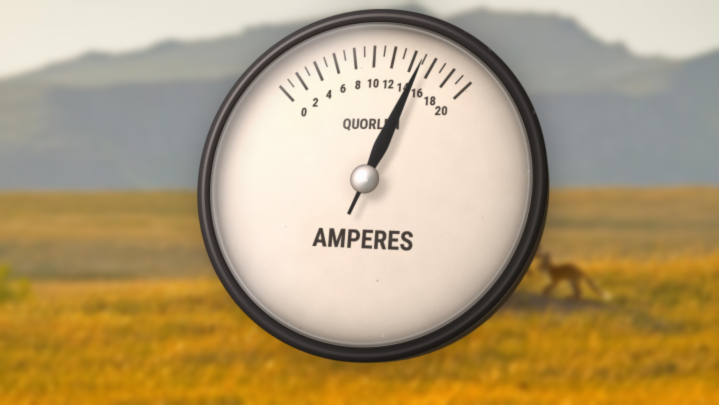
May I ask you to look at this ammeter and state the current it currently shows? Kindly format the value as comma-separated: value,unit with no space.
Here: 15,A
